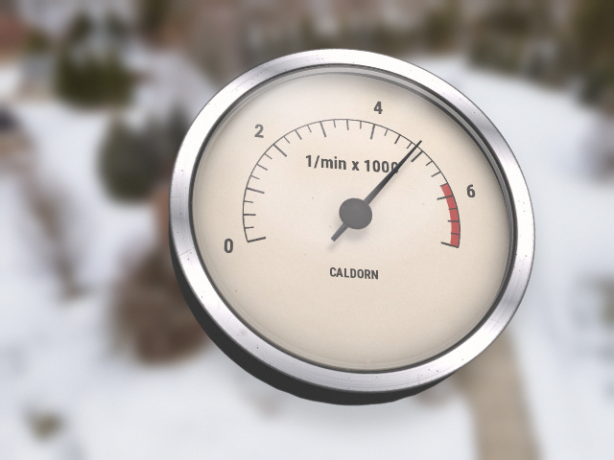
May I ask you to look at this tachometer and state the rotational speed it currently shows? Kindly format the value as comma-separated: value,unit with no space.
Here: 4875,rpm
